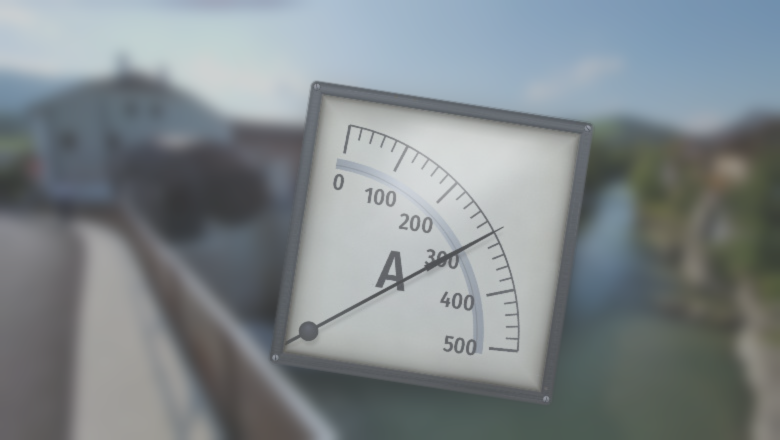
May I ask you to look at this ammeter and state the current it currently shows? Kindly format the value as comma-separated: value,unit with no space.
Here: 300,A
